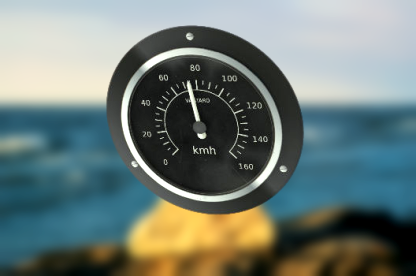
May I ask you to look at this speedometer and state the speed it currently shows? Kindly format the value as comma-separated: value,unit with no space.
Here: 75,km/h
